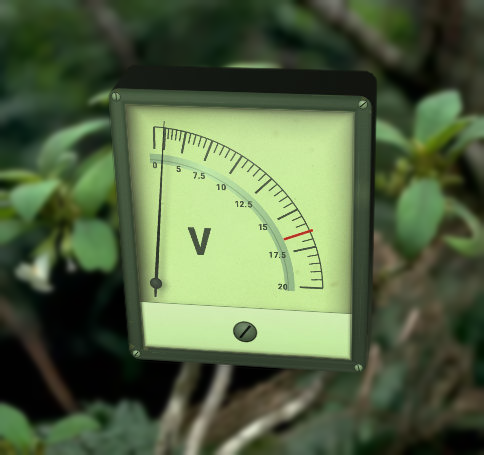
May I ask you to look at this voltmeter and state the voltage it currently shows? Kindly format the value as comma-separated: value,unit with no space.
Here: 2.5,V
